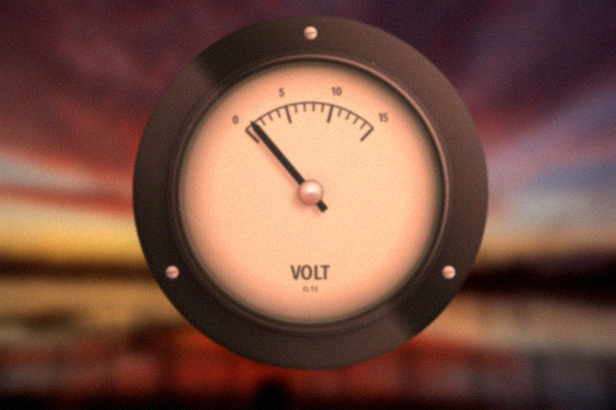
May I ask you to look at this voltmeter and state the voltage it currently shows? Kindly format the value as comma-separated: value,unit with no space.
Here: 1,V
